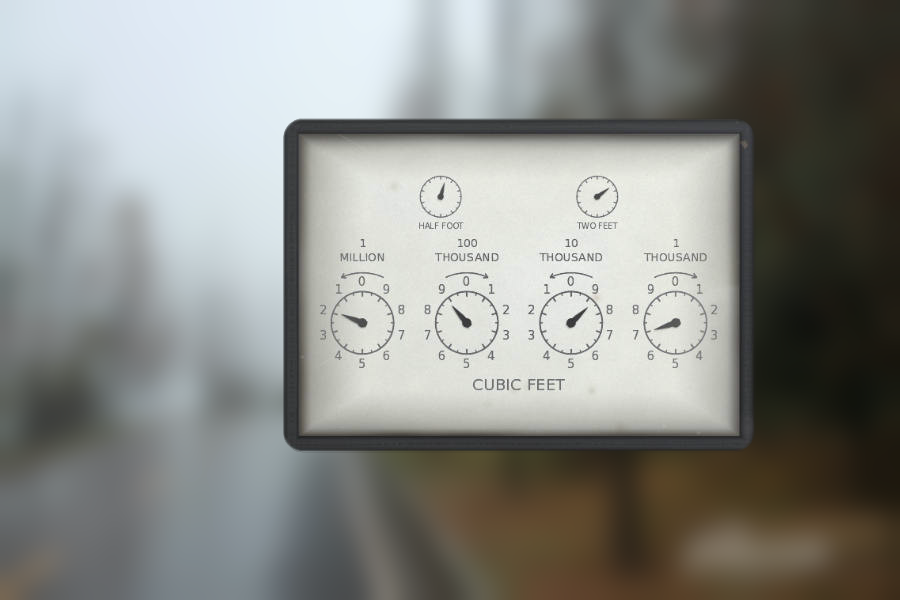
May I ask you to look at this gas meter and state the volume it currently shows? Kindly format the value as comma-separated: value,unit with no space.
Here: 188700,ft³
